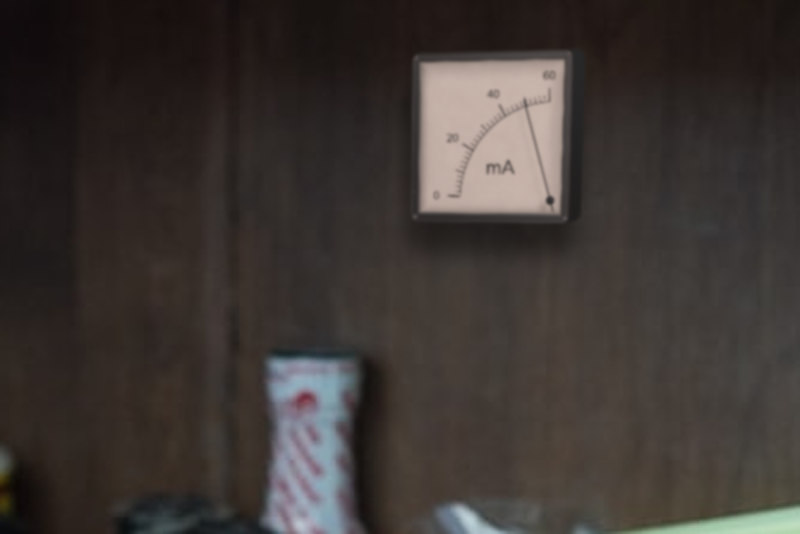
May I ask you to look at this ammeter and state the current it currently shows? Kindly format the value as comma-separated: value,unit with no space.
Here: 50,mA
